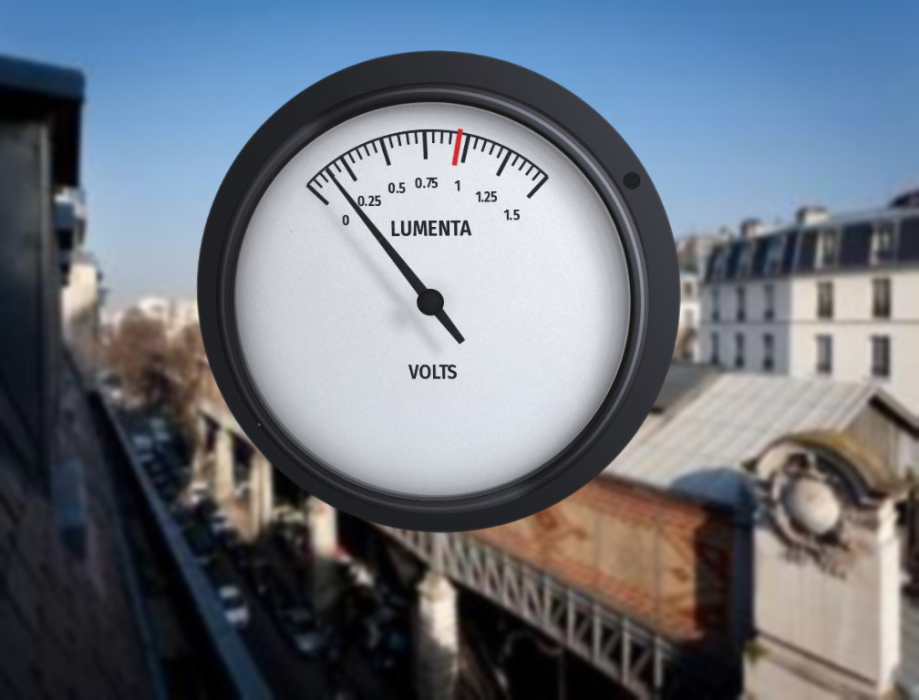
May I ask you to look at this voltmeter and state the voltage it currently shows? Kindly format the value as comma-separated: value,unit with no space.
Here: 0.15,V
